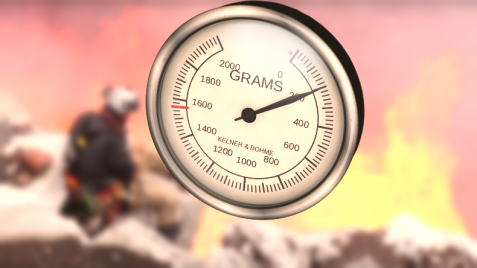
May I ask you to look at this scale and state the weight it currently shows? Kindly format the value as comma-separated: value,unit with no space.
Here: 200,g
